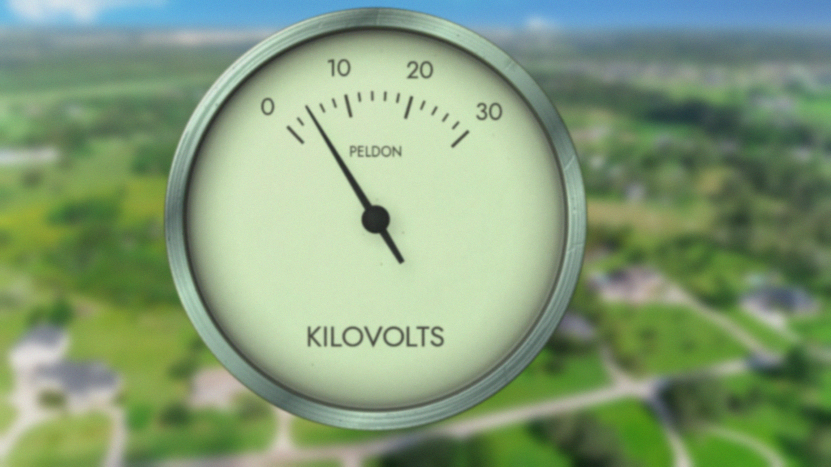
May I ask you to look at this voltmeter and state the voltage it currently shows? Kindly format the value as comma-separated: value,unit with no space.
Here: 4,kV
